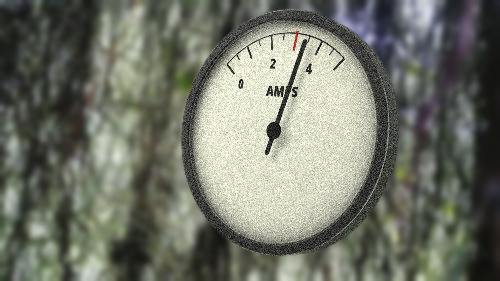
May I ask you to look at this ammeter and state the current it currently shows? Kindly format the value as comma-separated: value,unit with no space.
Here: 3.5,A
